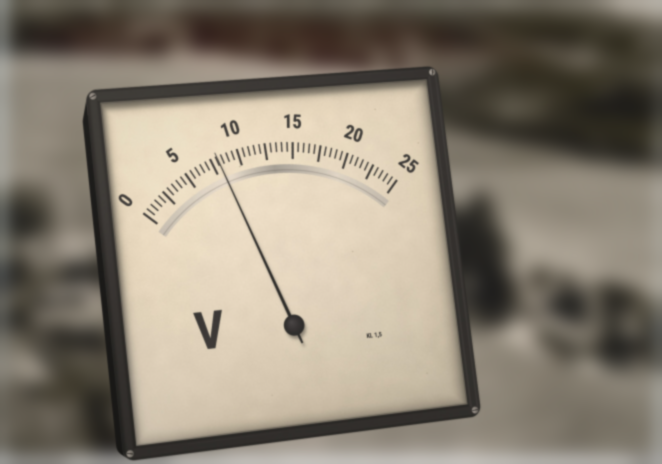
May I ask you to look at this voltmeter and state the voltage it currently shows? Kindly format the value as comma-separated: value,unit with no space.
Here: 8,V
